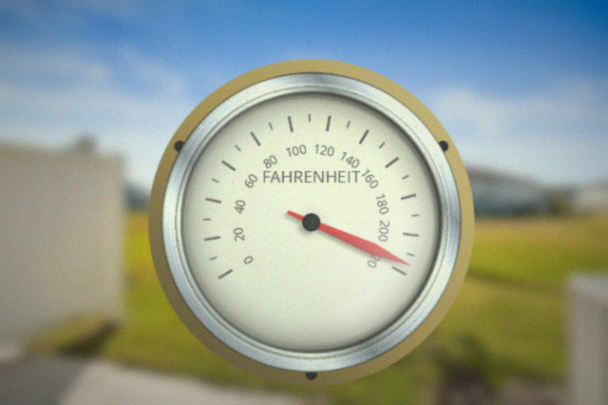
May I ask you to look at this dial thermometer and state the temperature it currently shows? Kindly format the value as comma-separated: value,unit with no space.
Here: 215,°F
